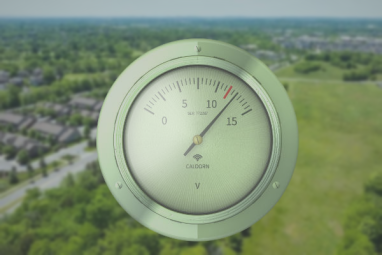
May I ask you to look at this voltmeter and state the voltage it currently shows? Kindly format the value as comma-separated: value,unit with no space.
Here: 12.5,V
